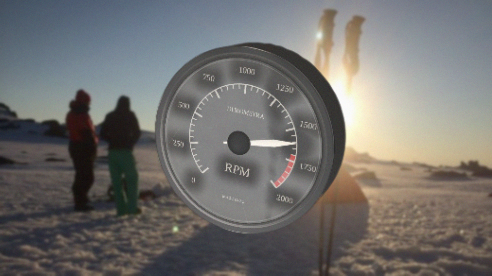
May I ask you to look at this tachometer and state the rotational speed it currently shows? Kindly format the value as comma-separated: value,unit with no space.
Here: 1600,rpm
